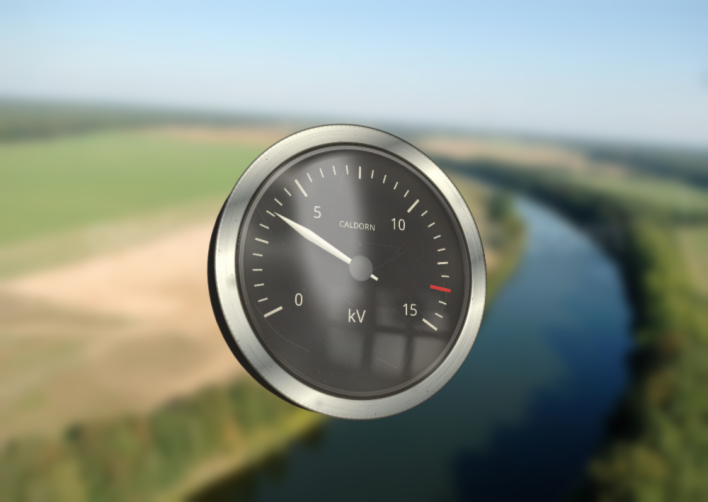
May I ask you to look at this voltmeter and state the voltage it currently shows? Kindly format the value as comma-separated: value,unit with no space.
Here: 3.5,kV
